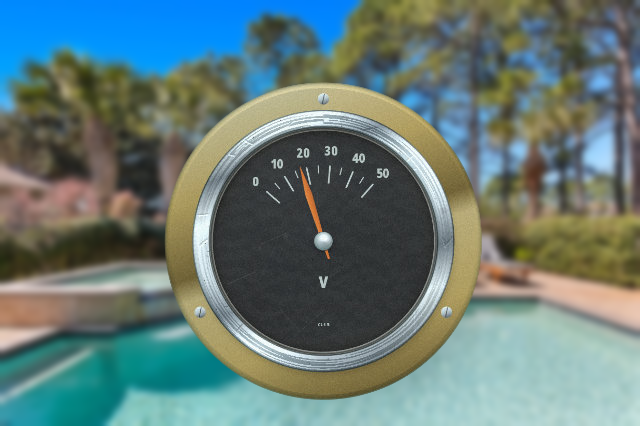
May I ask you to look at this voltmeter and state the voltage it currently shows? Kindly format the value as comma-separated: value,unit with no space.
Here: 17.5,V
